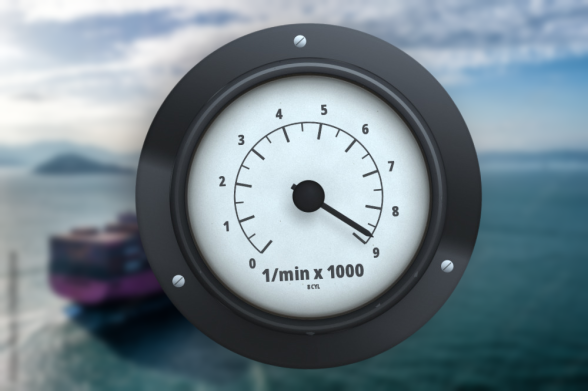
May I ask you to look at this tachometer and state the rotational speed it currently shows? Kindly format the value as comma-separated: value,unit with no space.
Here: 8750,rpm
